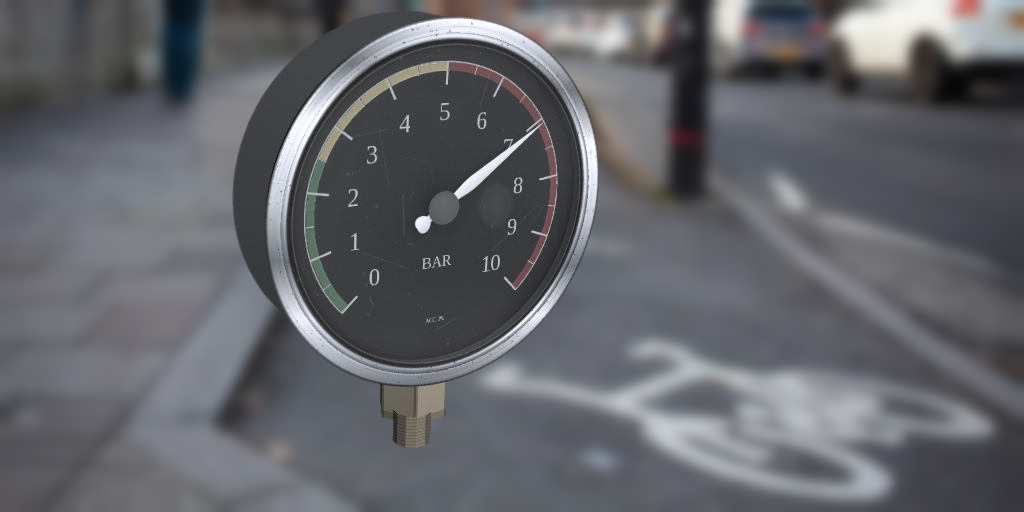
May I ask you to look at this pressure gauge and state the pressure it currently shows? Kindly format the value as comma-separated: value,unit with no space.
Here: 7,bar
